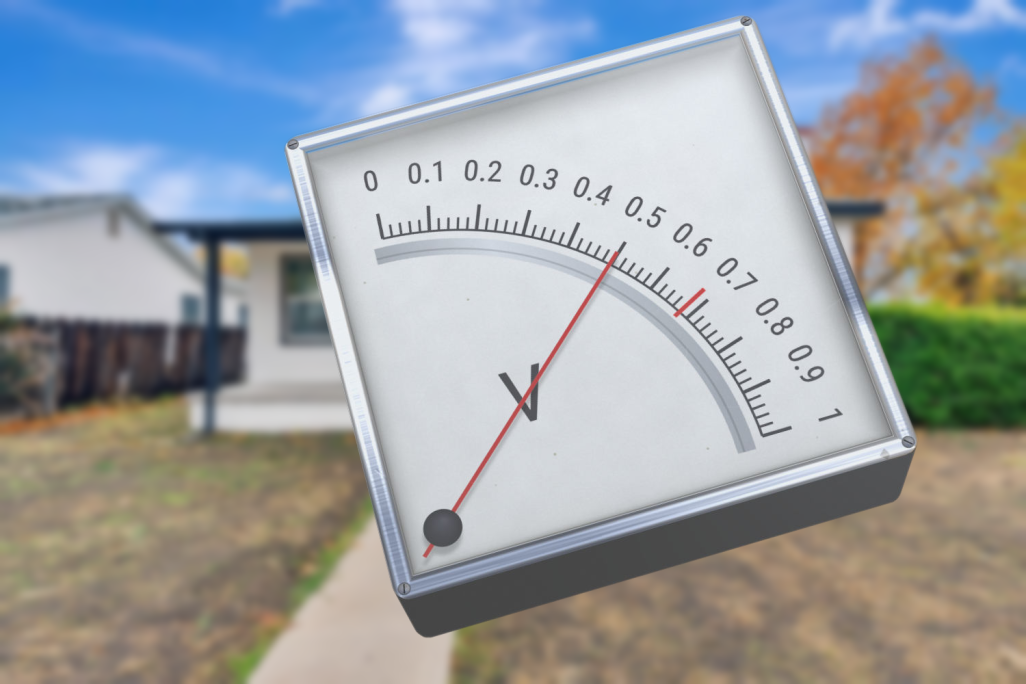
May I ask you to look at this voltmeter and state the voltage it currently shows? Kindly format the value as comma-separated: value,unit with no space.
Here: 0.5,V
